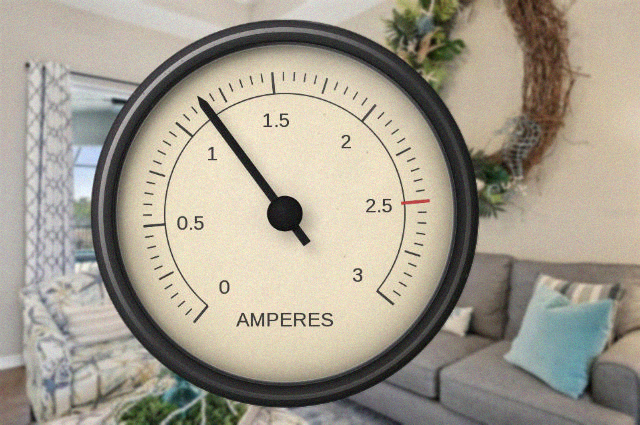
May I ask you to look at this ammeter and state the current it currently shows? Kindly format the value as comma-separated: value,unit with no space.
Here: 1.15,A
